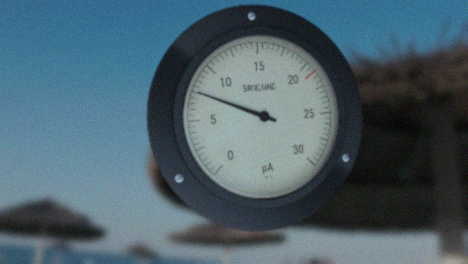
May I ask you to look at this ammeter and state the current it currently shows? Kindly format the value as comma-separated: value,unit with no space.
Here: 7.5,µA
